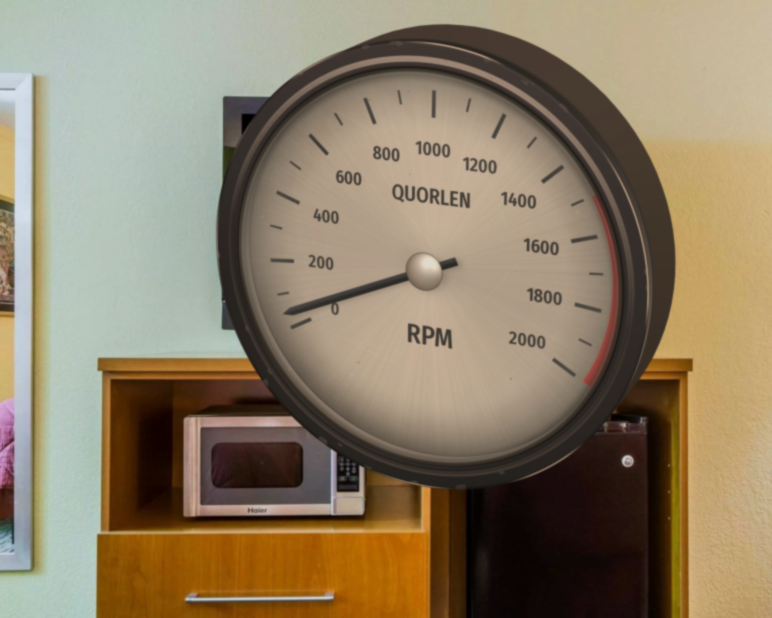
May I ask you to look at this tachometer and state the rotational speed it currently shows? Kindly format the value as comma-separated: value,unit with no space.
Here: 50,rpm
